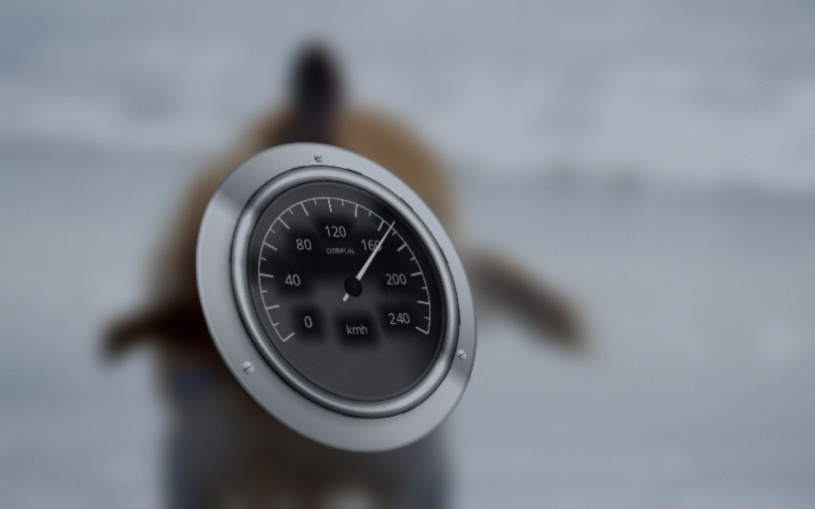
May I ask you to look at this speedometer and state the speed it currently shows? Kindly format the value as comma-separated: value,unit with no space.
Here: 165,km/h
